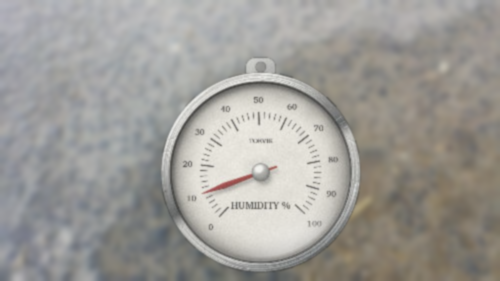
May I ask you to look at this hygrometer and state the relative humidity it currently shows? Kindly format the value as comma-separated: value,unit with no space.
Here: 10,%
